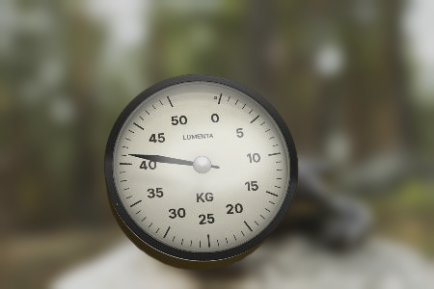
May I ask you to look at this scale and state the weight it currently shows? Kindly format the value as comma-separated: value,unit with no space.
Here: 41,kg
